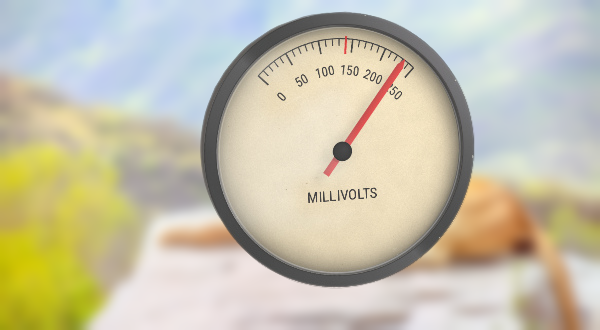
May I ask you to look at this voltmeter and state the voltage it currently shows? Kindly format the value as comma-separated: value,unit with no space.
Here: 230,mV
